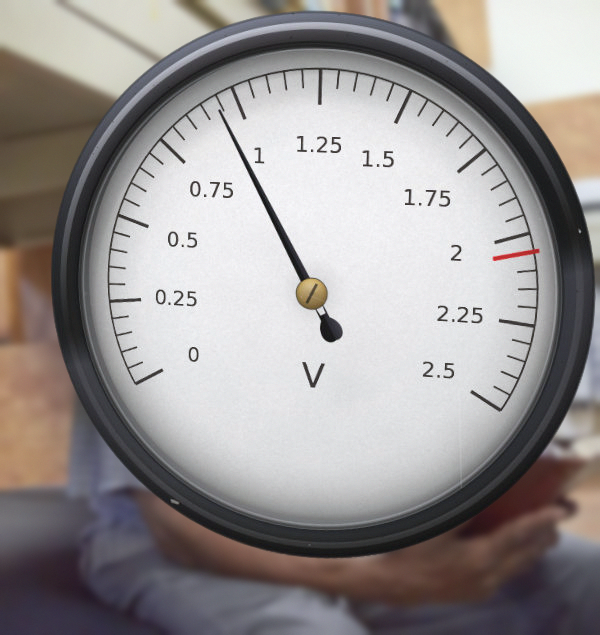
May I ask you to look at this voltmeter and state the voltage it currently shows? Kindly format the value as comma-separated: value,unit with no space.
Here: 0.95,V
